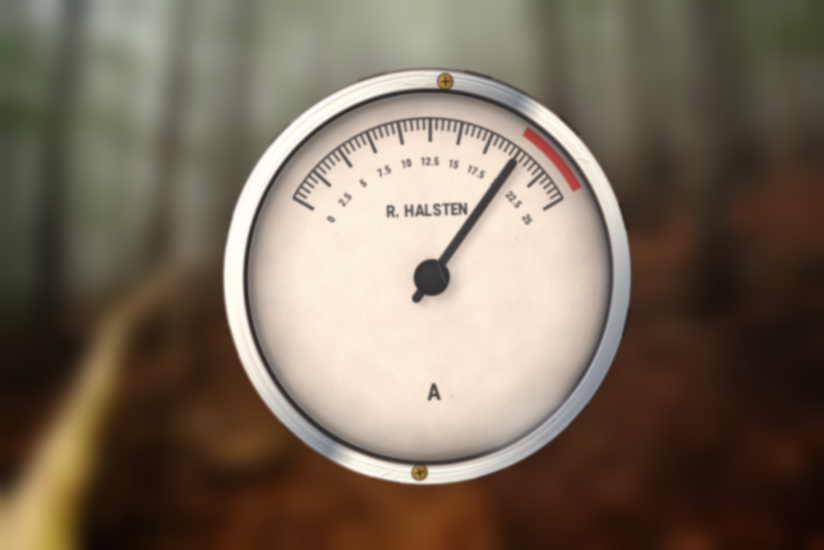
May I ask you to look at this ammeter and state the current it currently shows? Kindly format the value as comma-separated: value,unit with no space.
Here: 20,A
